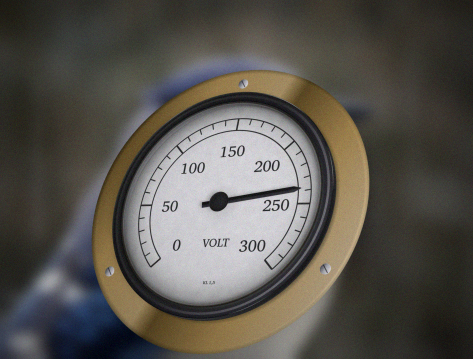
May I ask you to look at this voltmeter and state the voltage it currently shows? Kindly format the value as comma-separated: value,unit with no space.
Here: 240,V
